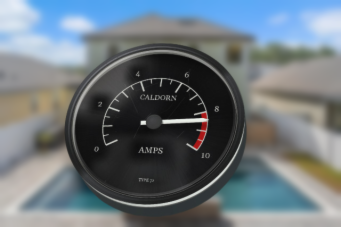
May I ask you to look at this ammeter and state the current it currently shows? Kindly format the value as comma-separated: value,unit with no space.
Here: 8.5,A
